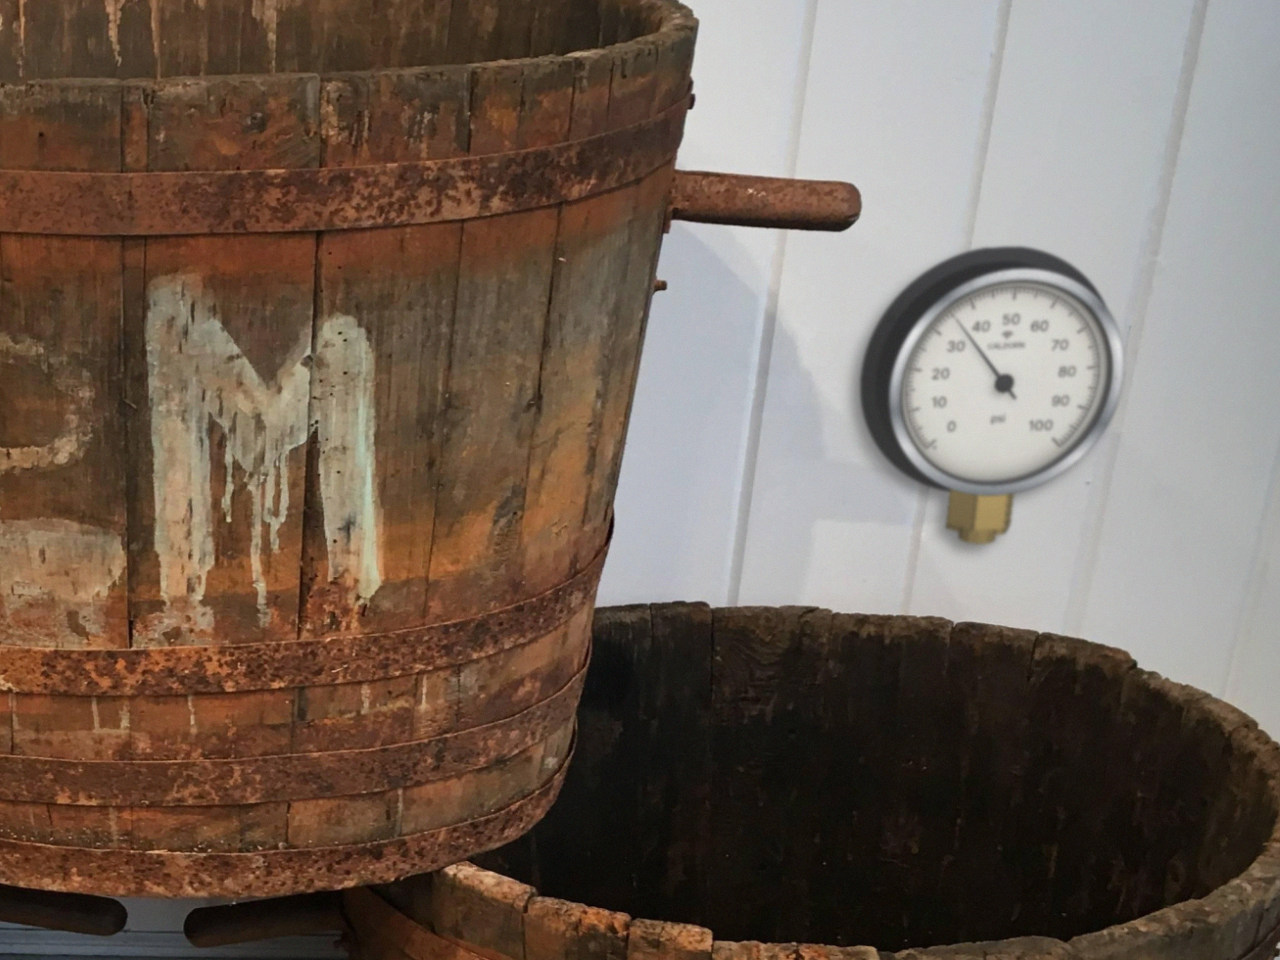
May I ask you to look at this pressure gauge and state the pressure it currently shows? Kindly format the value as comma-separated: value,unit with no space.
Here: 35,psi
